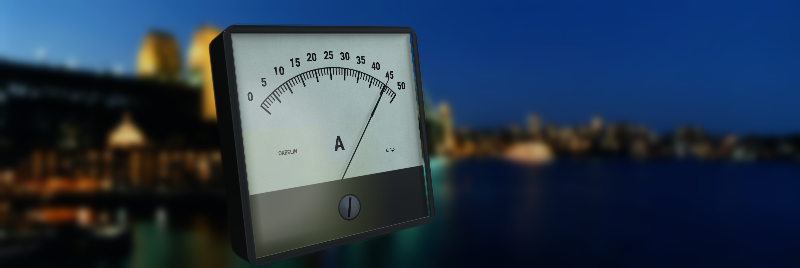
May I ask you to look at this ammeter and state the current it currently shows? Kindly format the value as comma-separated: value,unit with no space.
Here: 45,A
